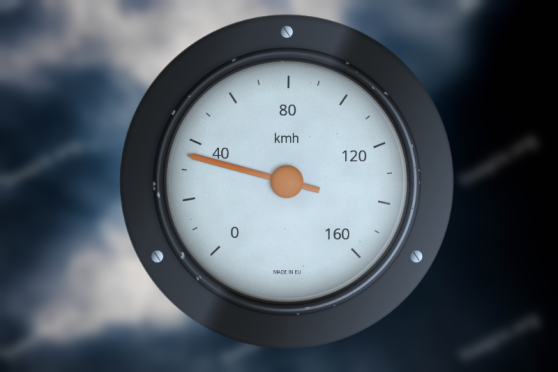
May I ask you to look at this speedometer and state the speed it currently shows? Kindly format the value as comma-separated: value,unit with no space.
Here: 35,km/h
